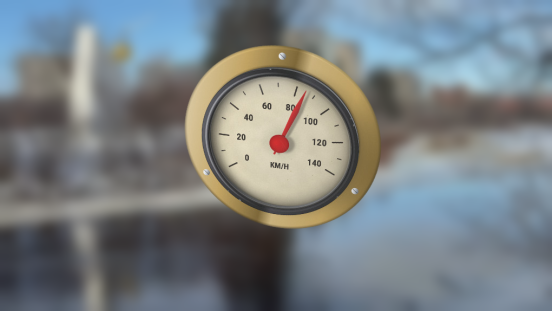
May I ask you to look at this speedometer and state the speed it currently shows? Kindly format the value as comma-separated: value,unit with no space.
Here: 85,km/h
